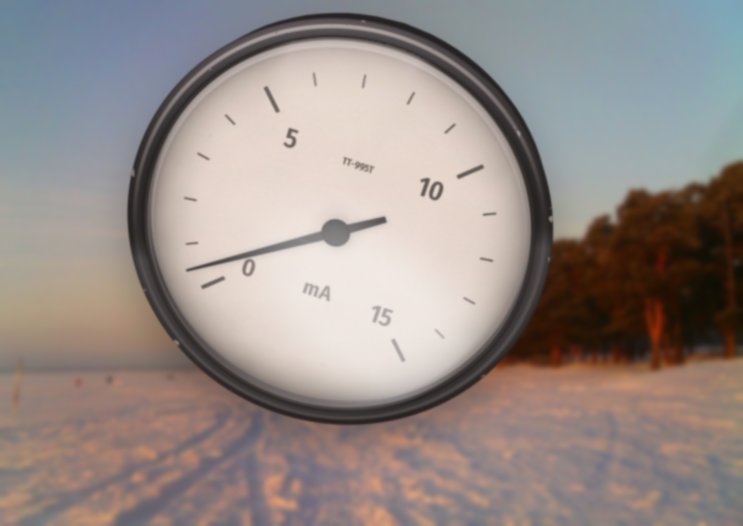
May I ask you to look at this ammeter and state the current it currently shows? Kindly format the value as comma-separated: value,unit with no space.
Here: 0.5,mA
